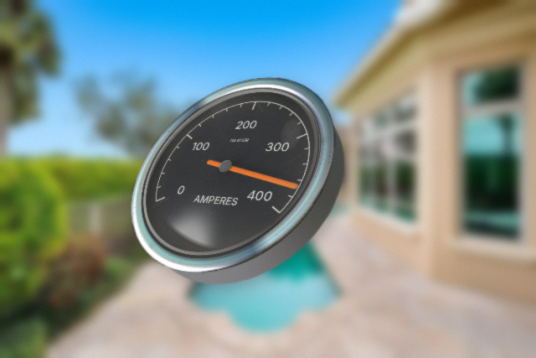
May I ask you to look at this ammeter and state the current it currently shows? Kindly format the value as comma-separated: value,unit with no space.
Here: 370,A
